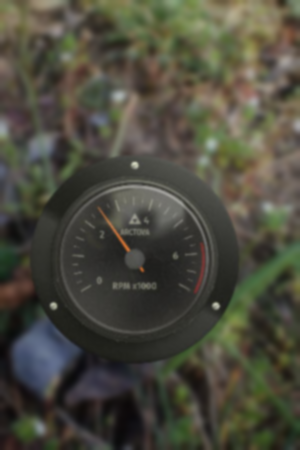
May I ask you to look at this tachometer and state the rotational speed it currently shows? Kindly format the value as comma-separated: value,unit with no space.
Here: 2500,rpm
